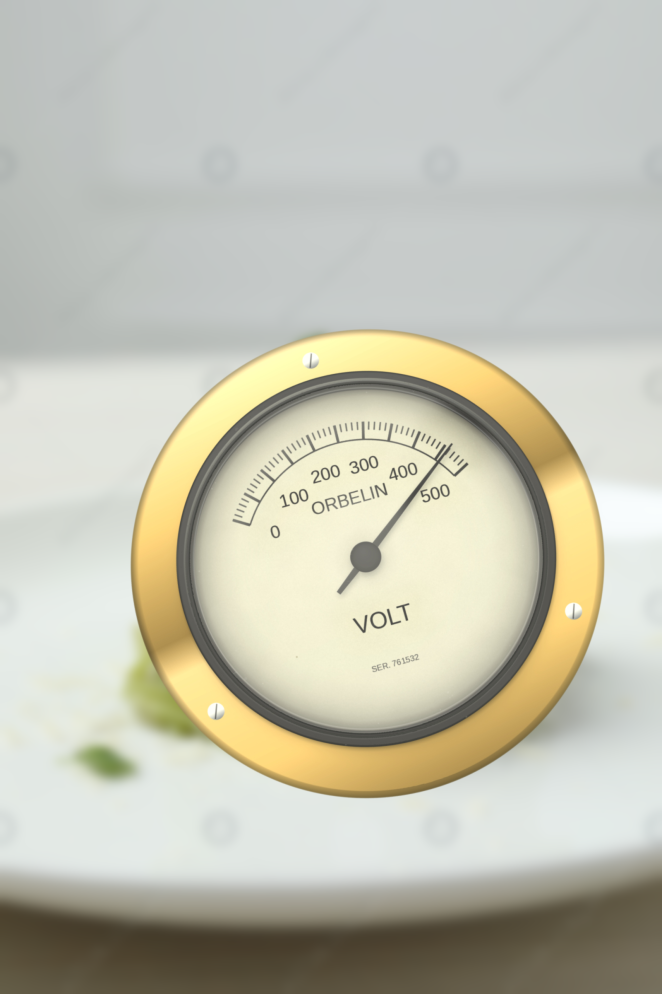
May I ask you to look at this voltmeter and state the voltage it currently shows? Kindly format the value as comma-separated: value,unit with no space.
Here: 460,V
